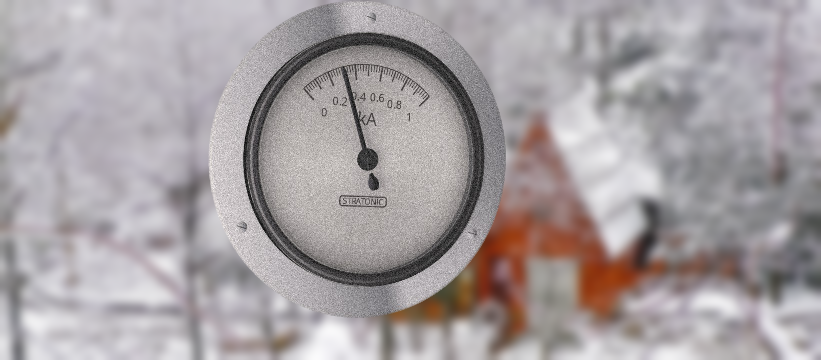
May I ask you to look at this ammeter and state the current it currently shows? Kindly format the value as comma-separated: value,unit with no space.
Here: 0.3,kA
